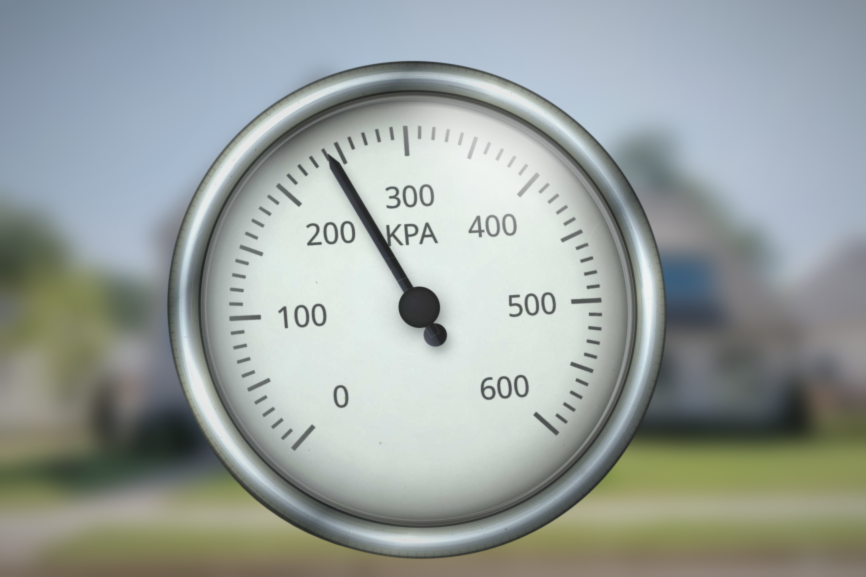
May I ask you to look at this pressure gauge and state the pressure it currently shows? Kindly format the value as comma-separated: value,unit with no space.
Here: 240,kPa
